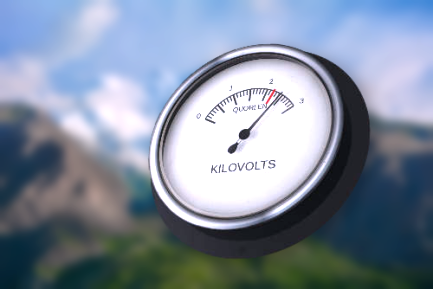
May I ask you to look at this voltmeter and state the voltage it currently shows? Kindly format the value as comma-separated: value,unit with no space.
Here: 2.5,kV
